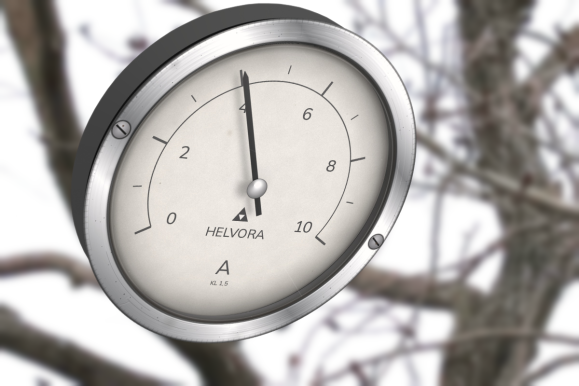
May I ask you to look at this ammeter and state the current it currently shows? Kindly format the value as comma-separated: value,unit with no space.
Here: 4,A
